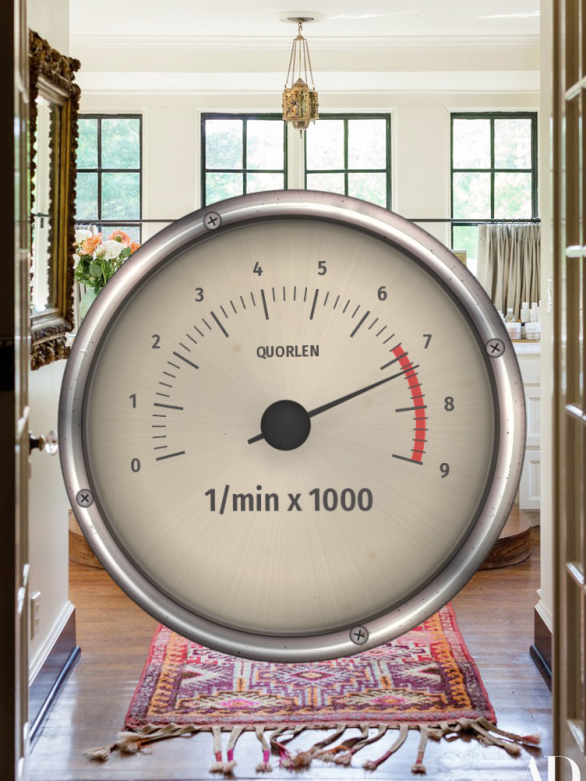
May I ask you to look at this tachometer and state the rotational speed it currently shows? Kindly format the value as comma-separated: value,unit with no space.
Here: 7300,rpm
